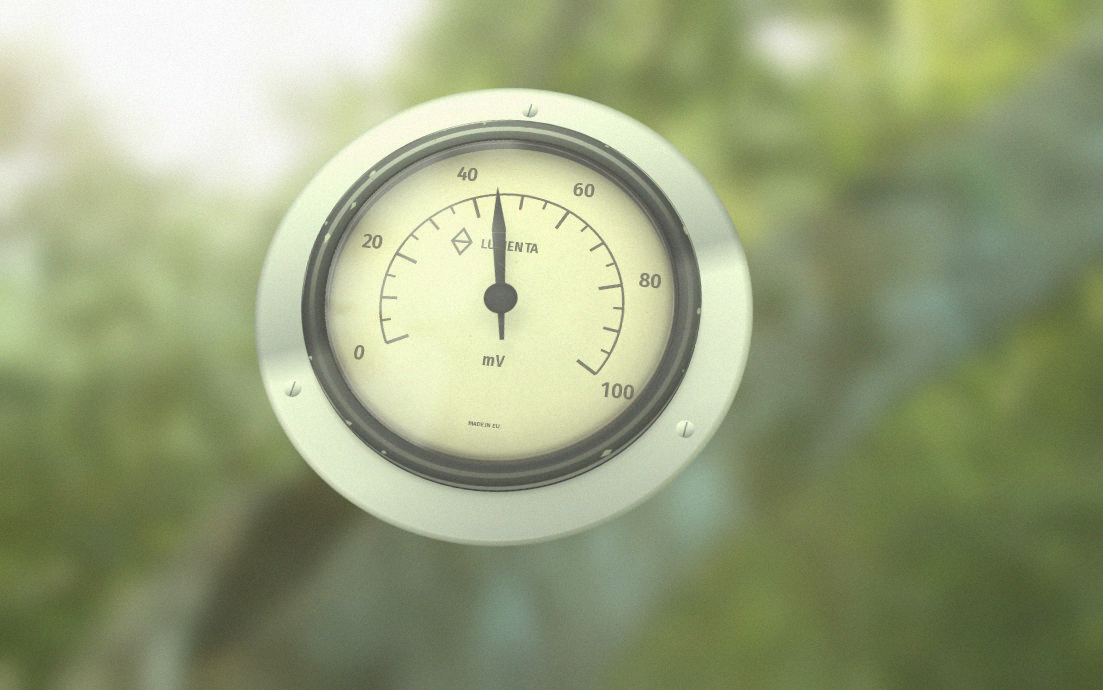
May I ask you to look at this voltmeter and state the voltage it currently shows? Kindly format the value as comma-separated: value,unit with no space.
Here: 45,mV
